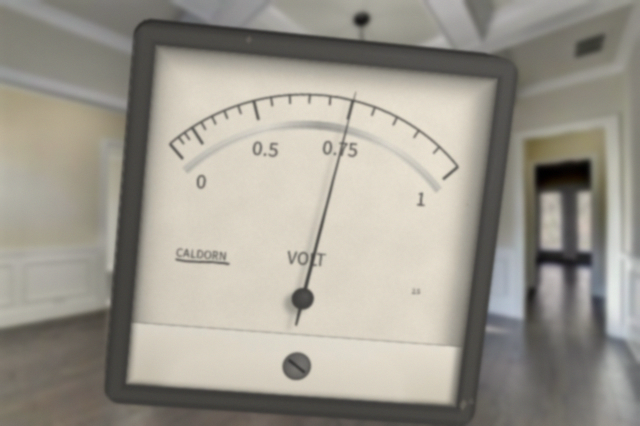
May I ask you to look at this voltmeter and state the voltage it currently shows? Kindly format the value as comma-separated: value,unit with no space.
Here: 0.75,V
